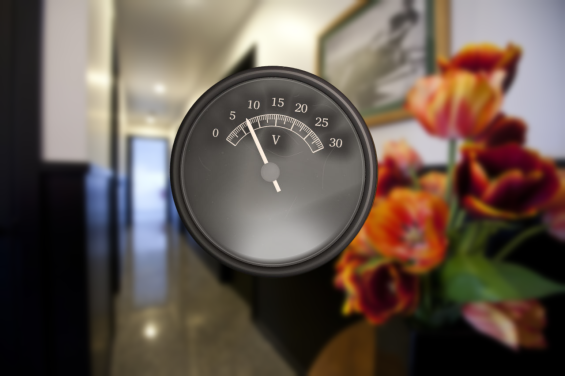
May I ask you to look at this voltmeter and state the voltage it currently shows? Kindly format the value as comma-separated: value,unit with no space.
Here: 7.5,V
